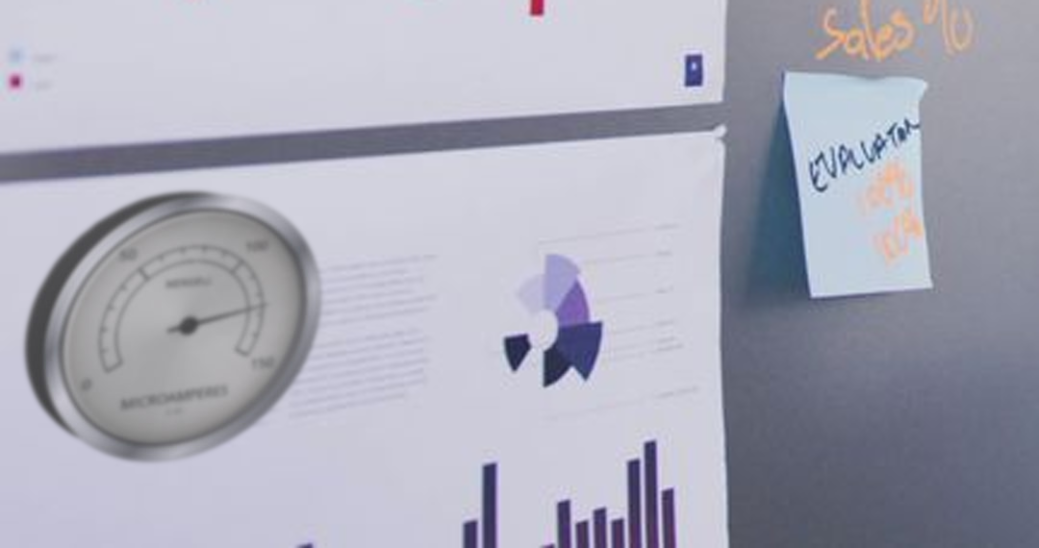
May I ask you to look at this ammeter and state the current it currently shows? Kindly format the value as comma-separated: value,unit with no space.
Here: 125,µA
